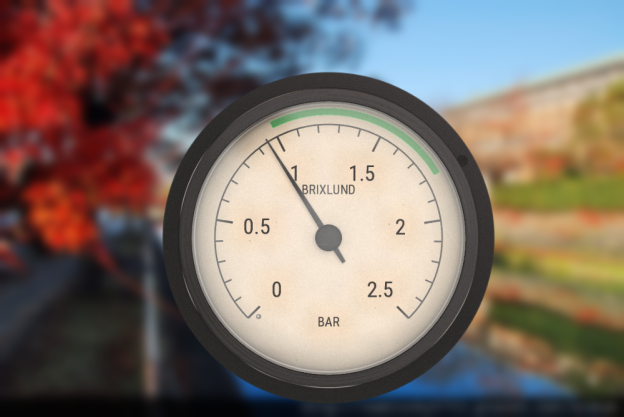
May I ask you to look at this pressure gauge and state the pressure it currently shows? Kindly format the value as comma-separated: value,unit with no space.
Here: 0.95,bar
